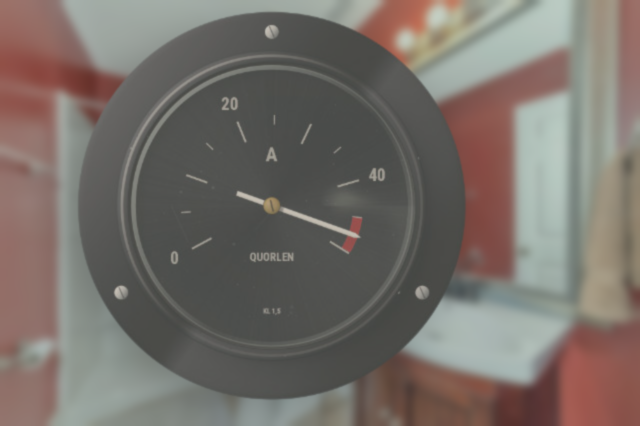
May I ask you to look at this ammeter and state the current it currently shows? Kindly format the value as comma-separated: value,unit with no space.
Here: 47.5,A
